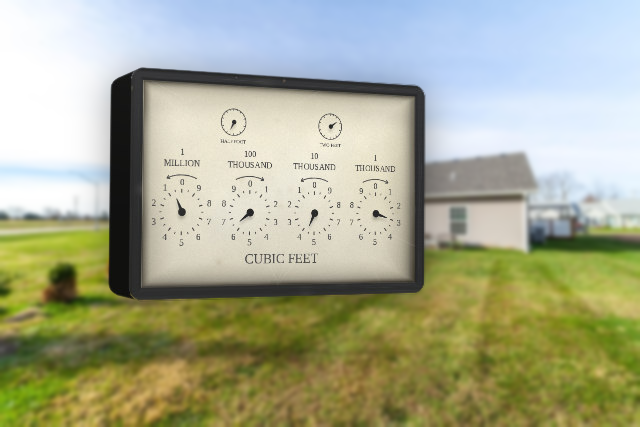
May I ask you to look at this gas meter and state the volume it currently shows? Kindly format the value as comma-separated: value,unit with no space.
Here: 64300,ft³
